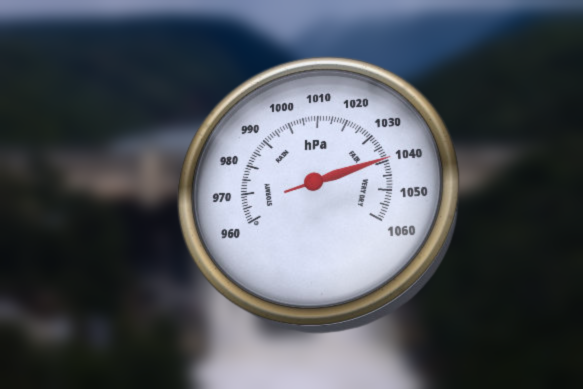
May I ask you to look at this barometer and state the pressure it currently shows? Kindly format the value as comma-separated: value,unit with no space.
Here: 1040,hPa
